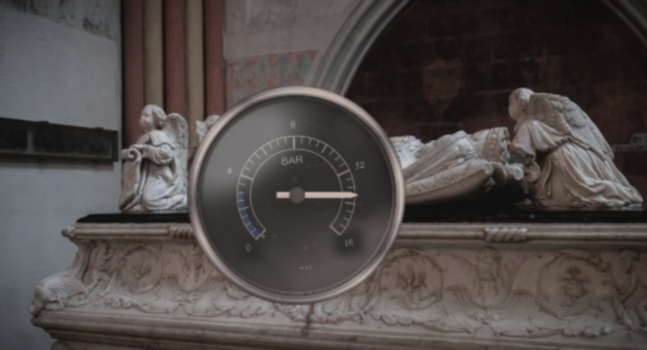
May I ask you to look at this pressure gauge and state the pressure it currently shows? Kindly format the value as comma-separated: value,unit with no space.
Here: 13.5,bar
